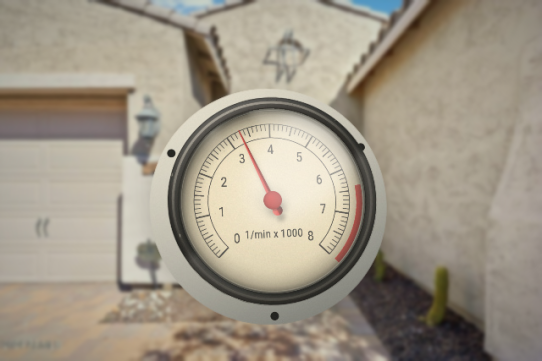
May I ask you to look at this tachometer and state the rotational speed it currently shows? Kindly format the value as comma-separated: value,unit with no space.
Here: 3300,rpm
